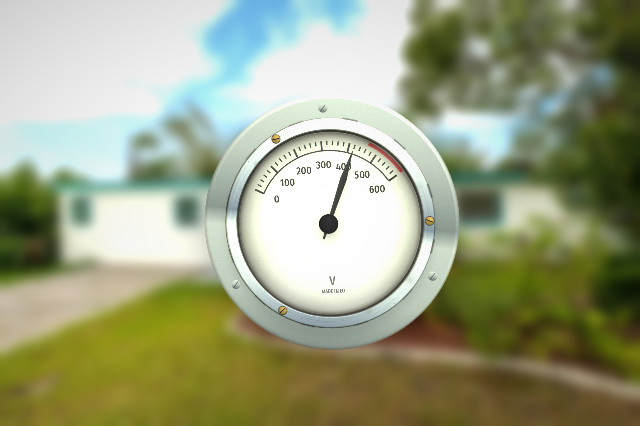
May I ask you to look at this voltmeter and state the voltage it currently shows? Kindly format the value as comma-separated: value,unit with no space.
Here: 420,V
